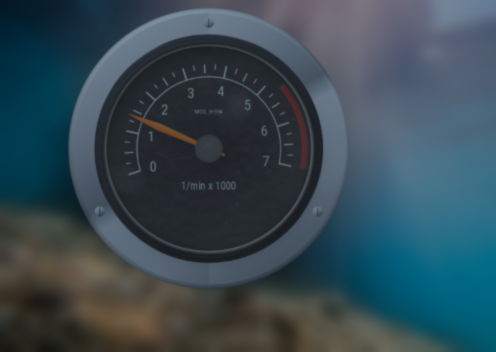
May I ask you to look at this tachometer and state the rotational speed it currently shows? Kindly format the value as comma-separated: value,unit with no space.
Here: 1375,rpm
